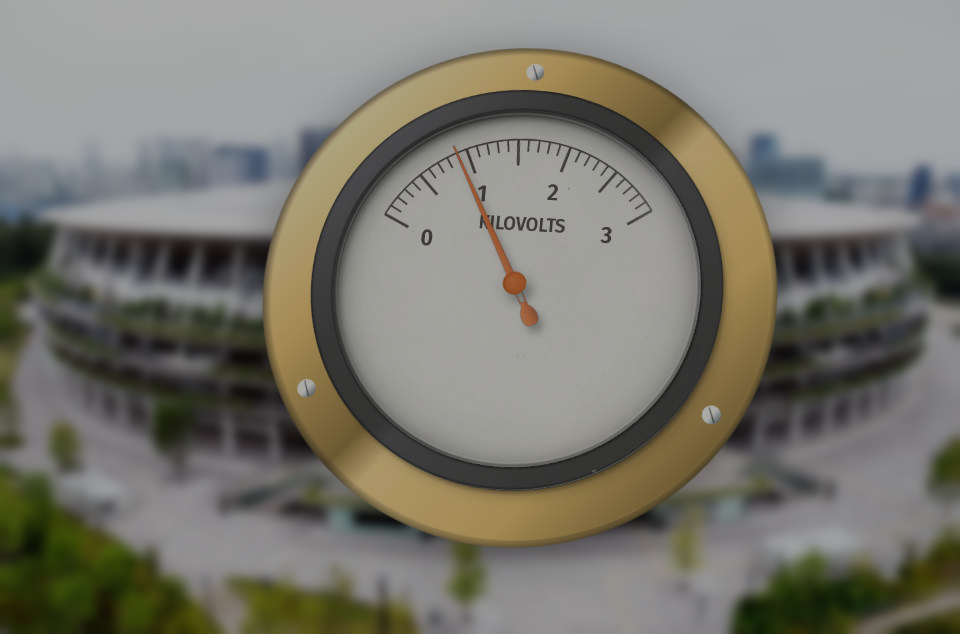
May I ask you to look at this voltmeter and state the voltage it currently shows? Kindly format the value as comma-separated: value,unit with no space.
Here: 0.9,kV
